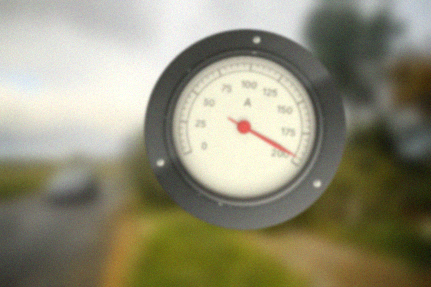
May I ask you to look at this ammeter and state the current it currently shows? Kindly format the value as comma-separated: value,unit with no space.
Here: 195,A
